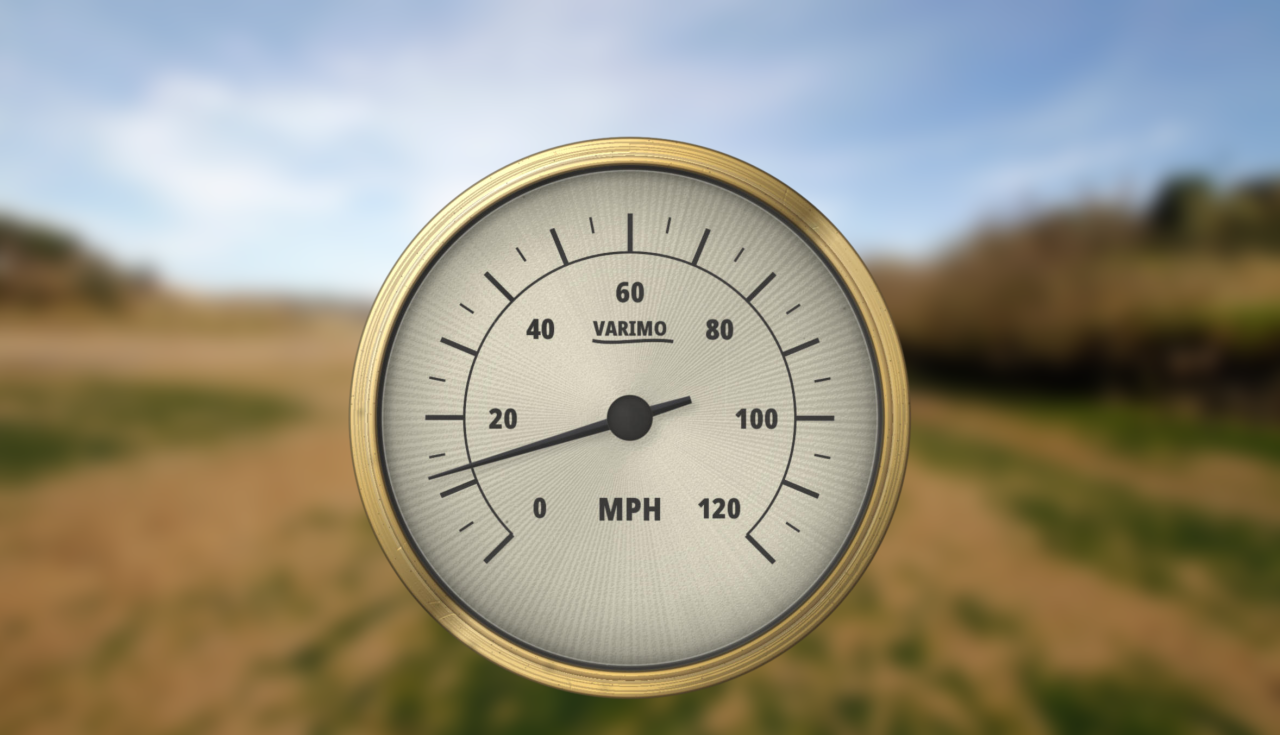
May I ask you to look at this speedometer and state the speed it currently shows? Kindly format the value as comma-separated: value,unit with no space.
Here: 12.5,mph
